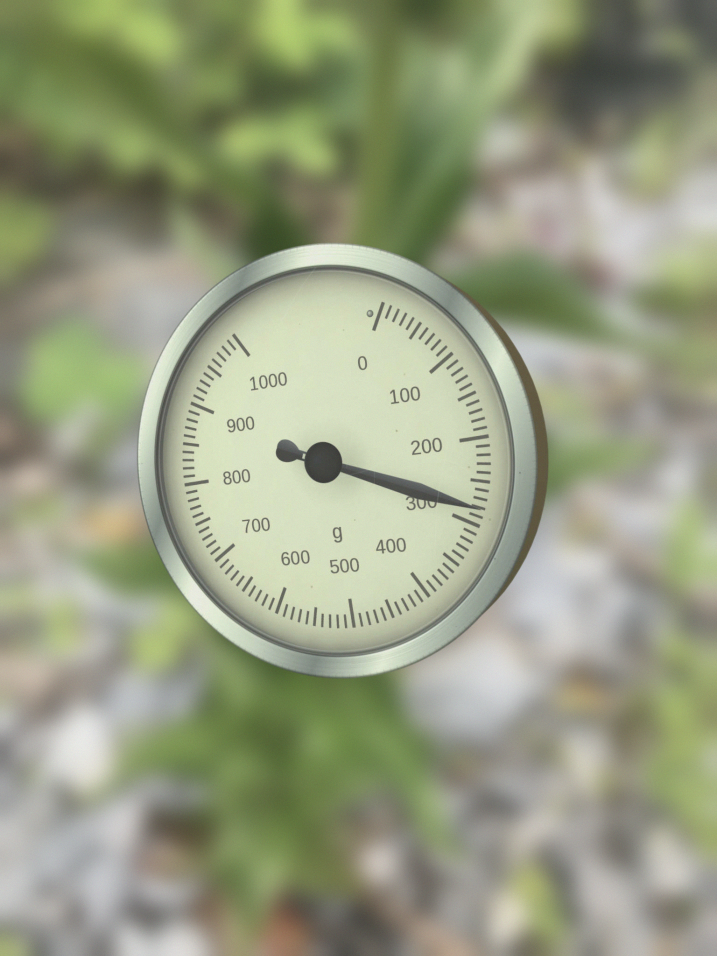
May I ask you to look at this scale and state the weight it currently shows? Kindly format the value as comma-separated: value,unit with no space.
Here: 280,g
